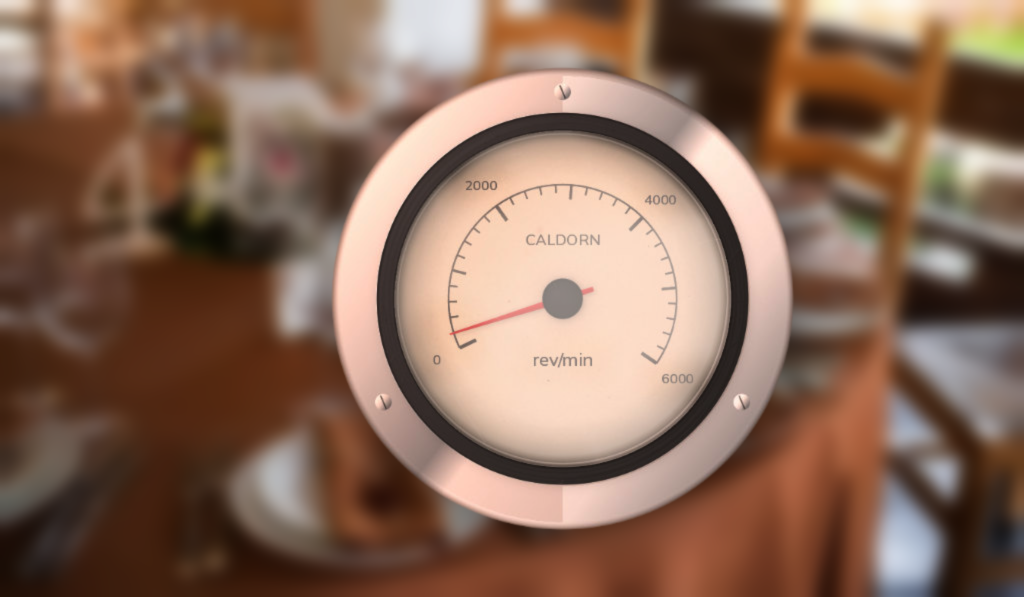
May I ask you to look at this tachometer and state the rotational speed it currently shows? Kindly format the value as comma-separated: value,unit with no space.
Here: 200,rpm
